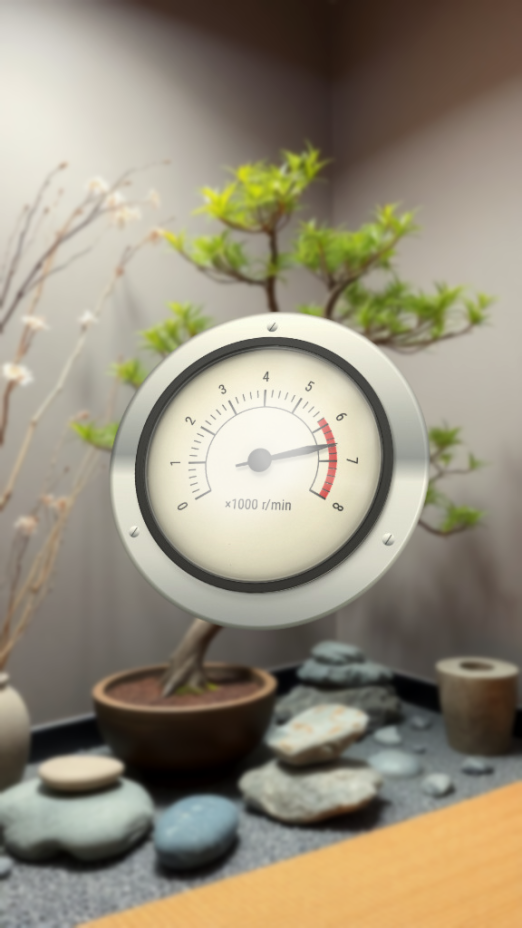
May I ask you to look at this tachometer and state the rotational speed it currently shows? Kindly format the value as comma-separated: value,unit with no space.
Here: 6600,rpm
